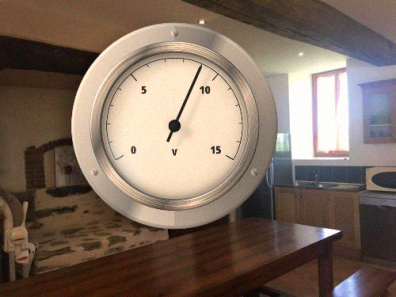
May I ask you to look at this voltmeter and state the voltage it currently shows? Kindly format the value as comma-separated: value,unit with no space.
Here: 9,V
